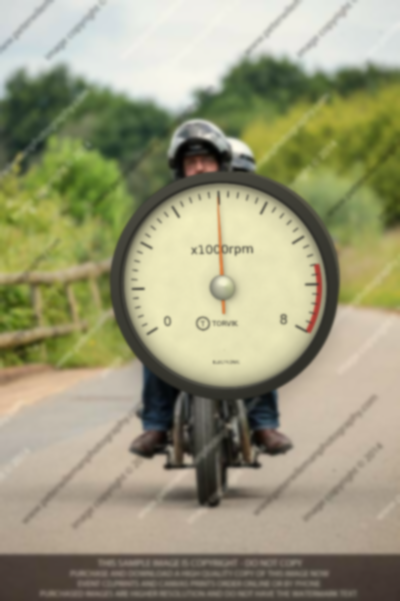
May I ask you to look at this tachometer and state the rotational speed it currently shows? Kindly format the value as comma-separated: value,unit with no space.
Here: 4000,rpm
